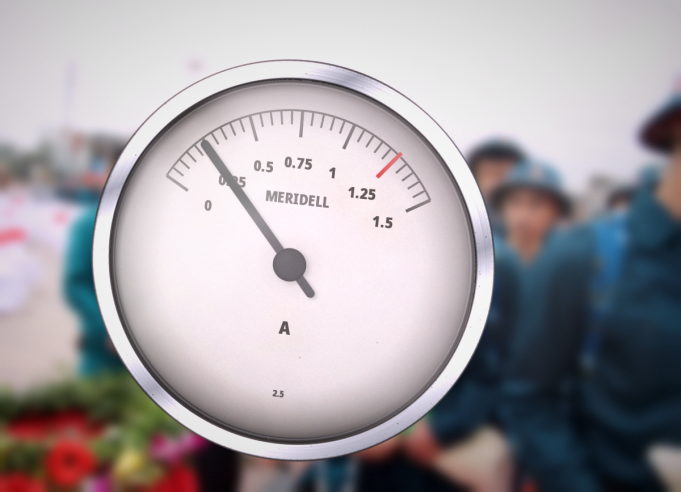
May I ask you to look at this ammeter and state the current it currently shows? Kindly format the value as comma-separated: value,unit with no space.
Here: 0.25,A
